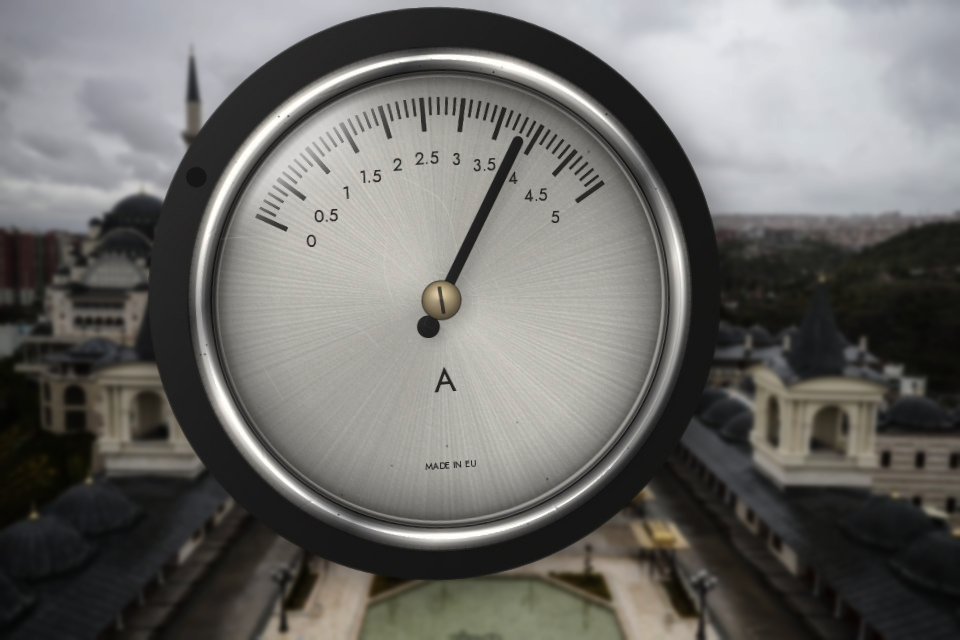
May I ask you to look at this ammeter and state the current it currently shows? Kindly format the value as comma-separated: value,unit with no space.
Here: 3.8,A
